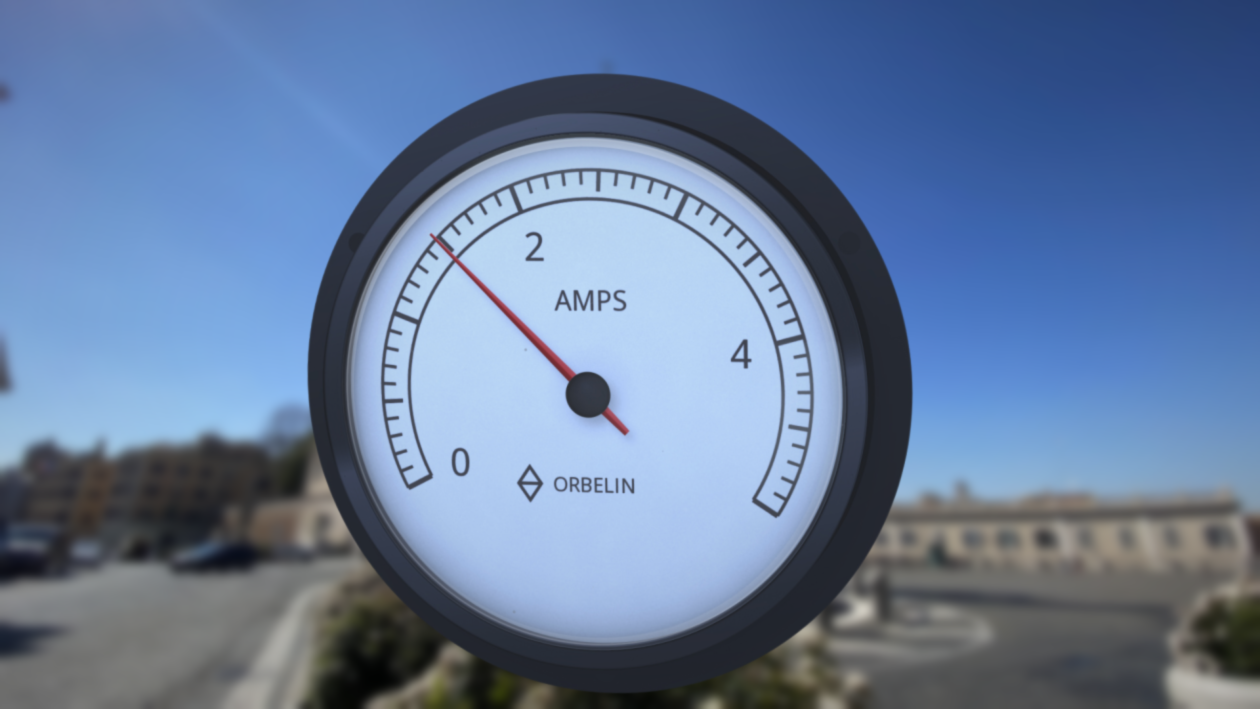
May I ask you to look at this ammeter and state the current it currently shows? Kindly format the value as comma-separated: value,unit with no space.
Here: 1.5,A
